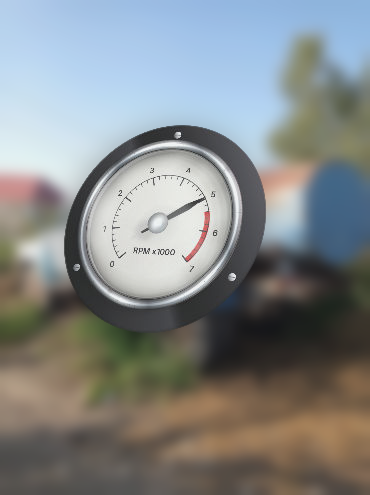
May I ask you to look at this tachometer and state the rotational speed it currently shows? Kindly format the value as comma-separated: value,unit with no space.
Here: 5000,rpm
